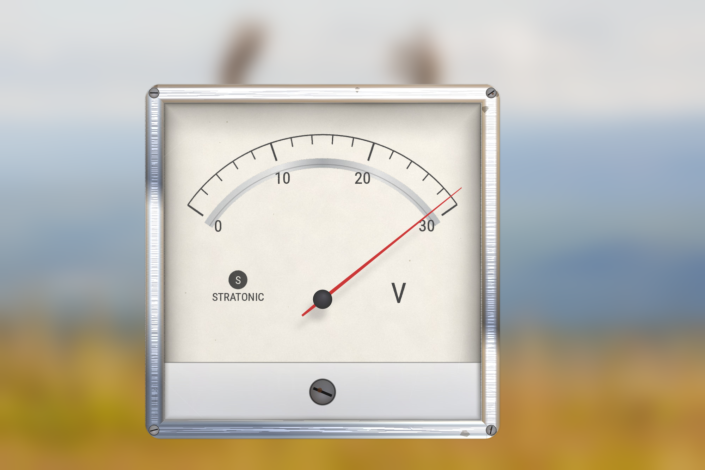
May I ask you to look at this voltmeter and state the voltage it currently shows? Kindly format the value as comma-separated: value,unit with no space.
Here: 29,V
